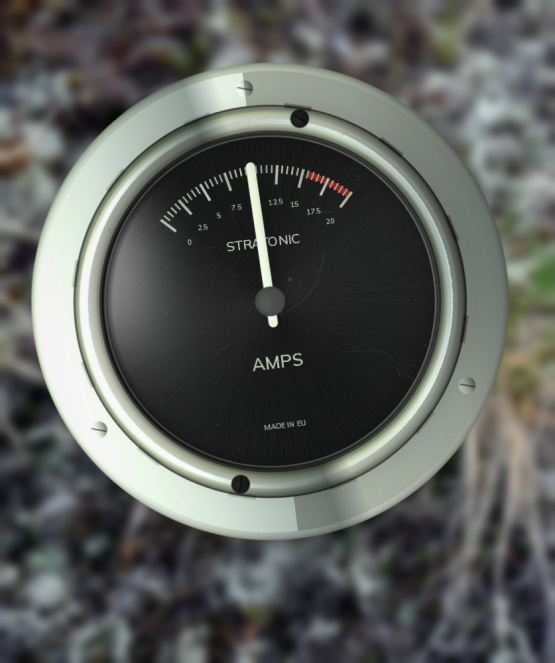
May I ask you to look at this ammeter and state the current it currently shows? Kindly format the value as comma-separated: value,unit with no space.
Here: 10,A
